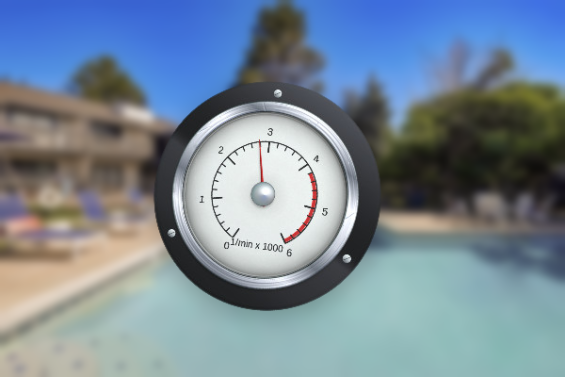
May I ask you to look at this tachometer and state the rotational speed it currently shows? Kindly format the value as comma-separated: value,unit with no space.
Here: 2800,rpm
